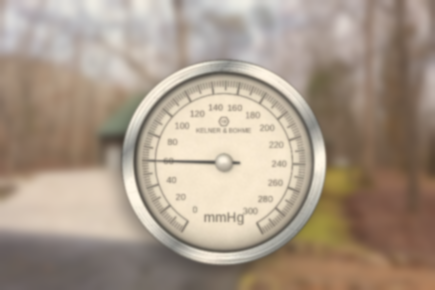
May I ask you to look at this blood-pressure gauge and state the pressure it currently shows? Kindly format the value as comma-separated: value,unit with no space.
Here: 60,mmHg
